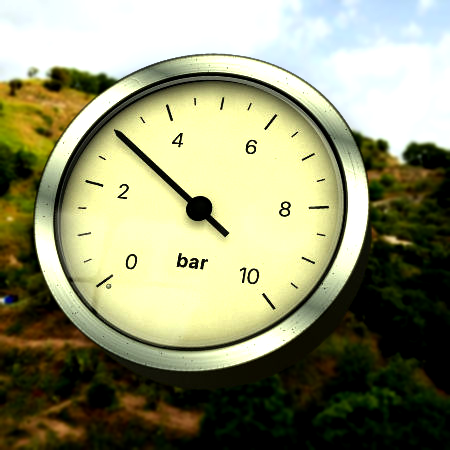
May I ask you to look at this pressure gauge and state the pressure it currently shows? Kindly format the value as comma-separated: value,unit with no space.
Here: 3,bar
